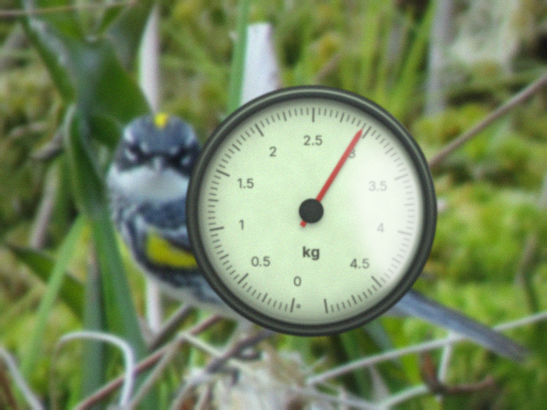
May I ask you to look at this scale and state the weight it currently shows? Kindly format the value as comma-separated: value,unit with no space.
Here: 2.95,kg
